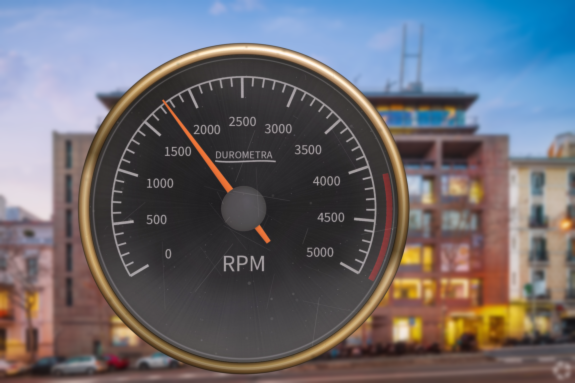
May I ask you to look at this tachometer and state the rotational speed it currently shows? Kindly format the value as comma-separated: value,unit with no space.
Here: 1750,rpm
